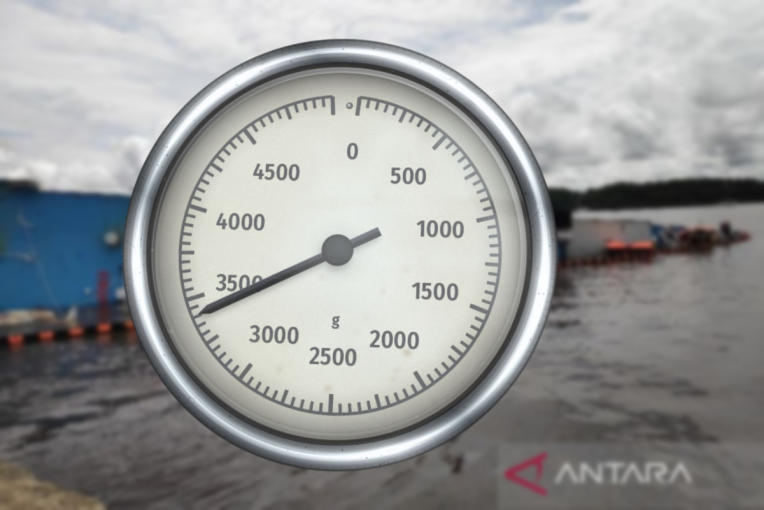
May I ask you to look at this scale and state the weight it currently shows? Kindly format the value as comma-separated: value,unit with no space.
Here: 3400,g
